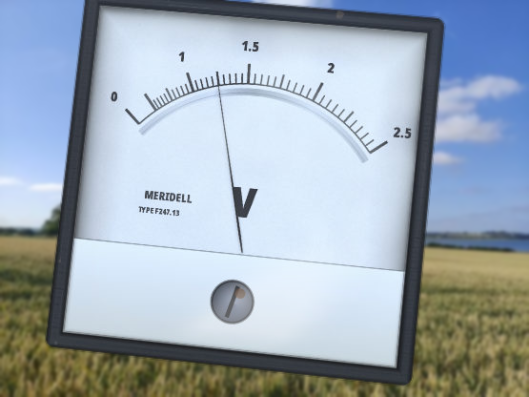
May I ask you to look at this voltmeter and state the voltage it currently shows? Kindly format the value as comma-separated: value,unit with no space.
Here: 1.25,V
